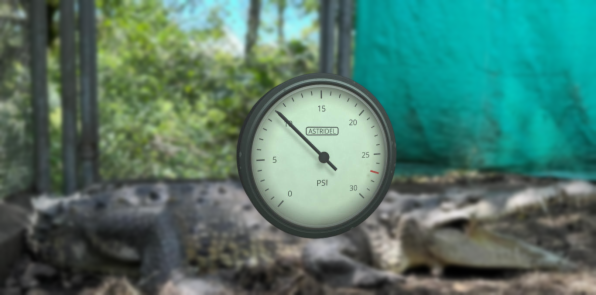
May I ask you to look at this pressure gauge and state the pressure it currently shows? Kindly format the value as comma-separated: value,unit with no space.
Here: 10,psi
